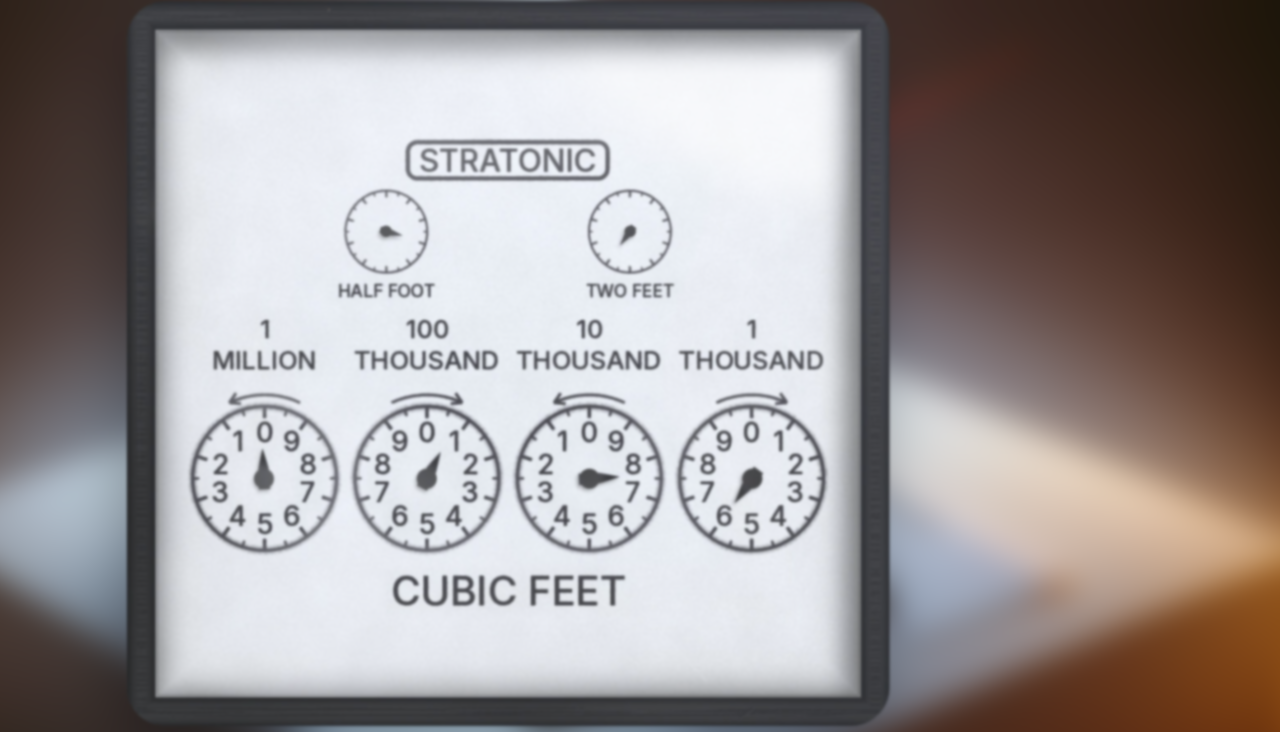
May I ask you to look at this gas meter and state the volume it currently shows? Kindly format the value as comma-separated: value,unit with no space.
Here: 7600,ft³
